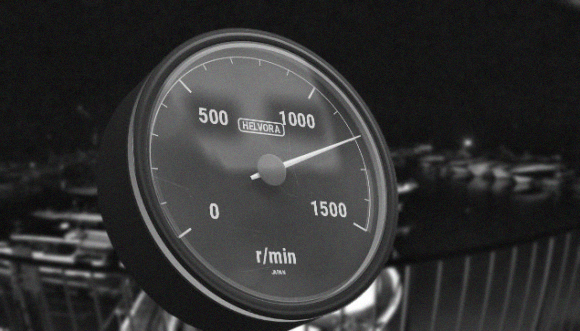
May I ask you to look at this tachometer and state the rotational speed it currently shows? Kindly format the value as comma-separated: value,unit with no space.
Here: 1200,rpm
